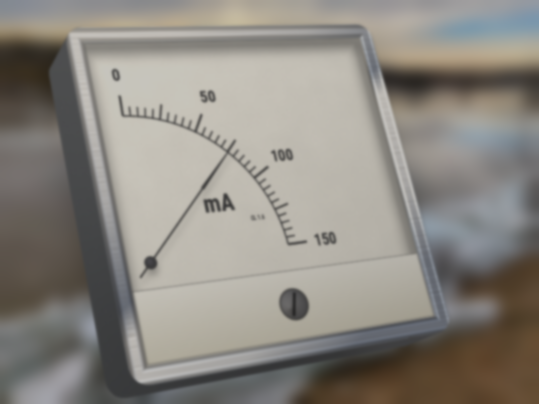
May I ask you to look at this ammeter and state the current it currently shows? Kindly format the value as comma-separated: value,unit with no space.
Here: 75,mA
